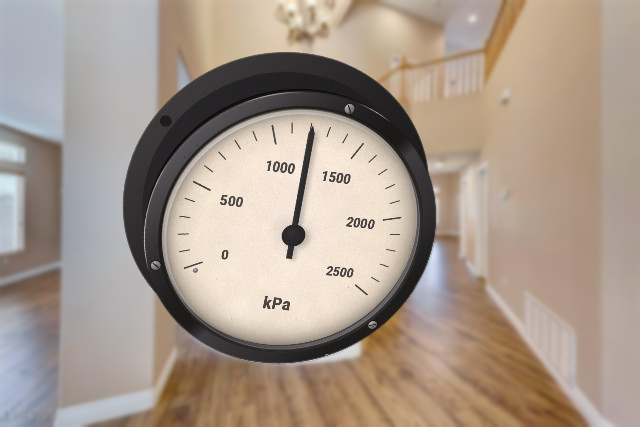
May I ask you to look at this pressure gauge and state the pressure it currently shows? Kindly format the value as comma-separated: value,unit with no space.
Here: 1200,kPa
